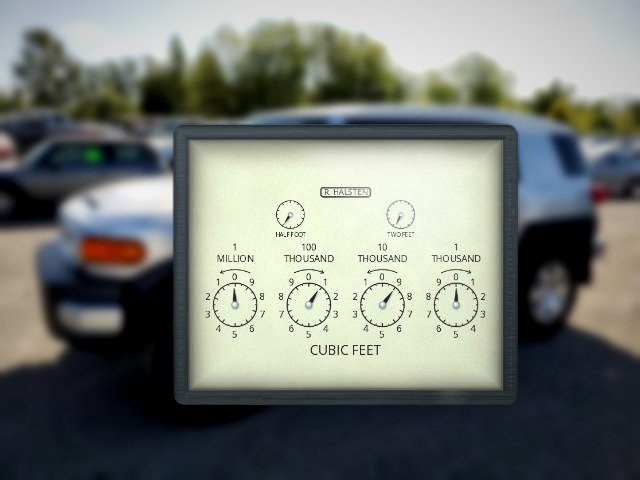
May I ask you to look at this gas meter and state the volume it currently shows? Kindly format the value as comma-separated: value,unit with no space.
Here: 9000,ft³
